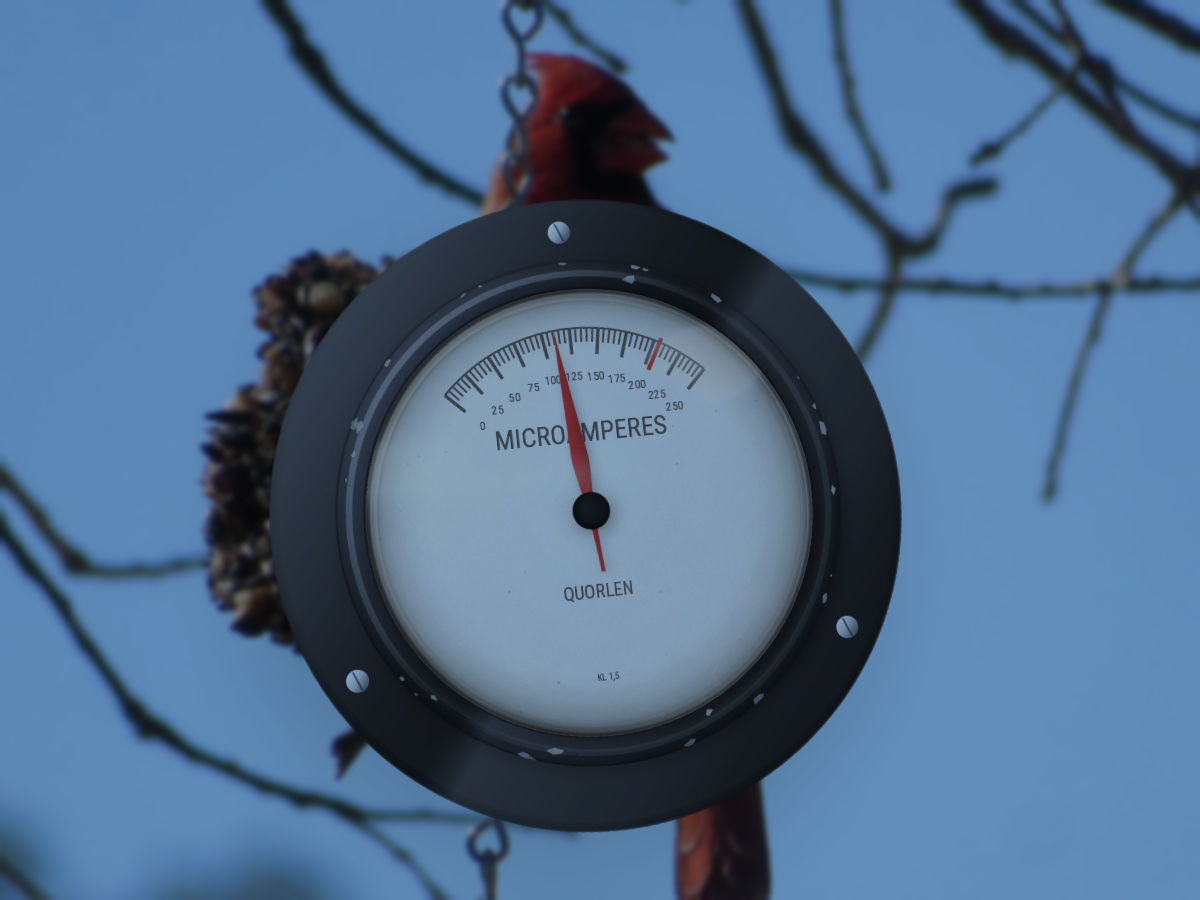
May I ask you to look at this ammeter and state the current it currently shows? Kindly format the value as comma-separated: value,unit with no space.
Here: 110,µA
